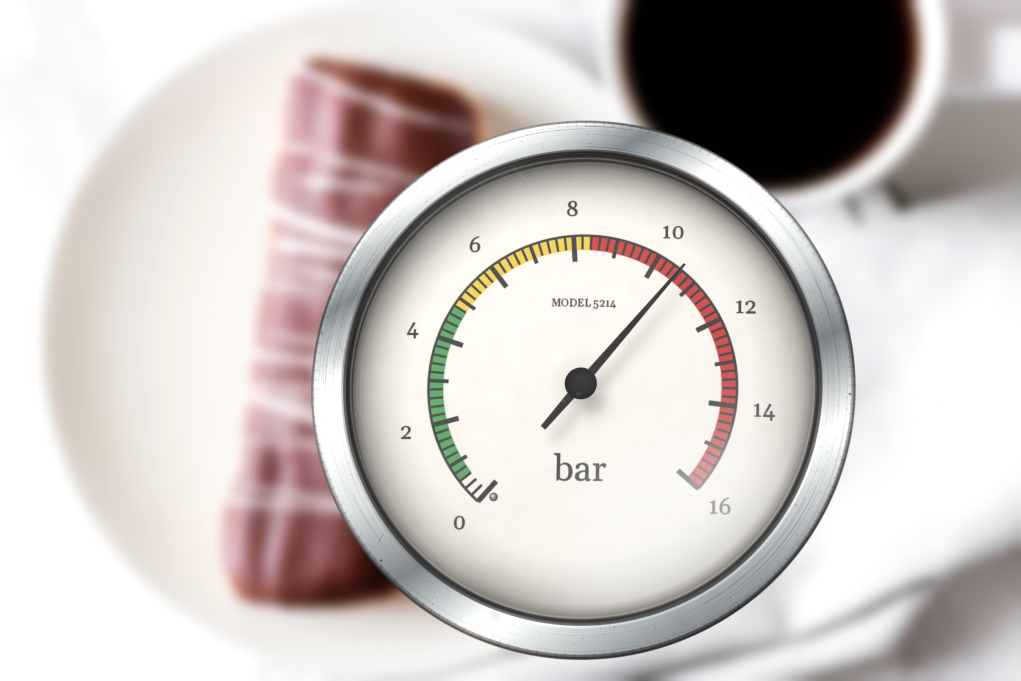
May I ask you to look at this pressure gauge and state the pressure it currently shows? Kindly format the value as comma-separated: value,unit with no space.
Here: 10.6,bar
